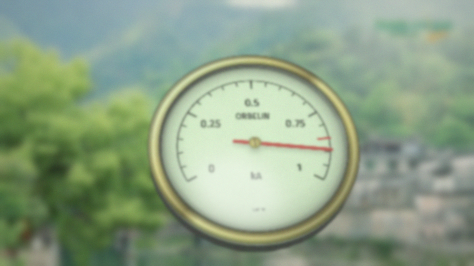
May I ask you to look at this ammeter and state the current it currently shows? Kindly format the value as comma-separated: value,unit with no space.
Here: 0.9,kA
